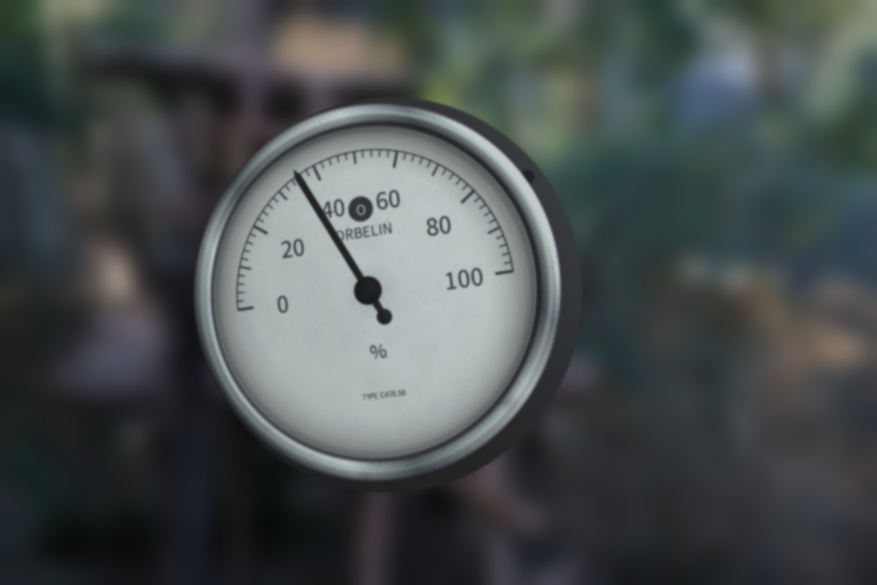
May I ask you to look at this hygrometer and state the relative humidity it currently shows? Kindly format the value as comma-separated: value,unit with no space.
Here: 36,%
